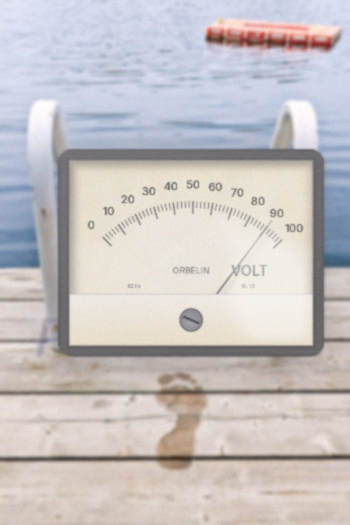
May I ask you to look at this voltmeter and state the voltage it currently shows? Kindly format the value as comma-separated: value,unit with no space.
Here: 90,V
